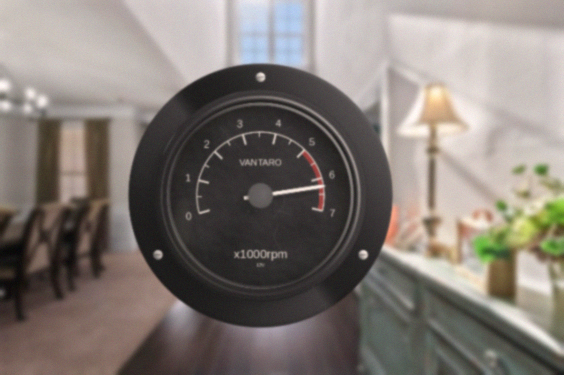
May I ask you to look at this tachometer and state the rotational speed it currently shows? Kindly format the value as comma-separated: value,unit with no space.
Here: 6250,rpm
